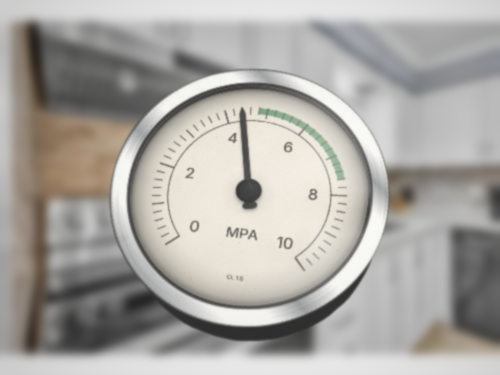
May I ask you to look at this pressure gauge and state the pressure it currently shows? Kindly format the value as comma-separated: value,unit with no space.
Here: 4.4,MPa
